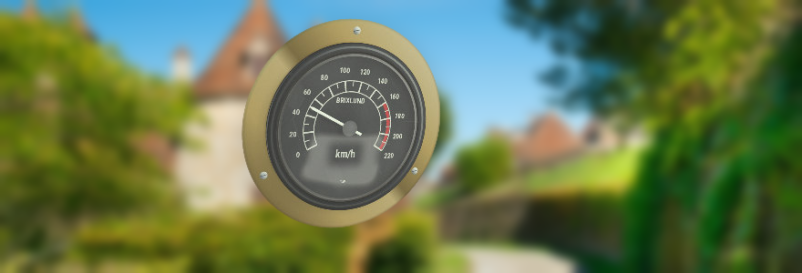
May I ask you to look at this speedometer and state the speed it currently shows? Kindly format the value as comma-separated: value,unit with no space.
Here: 50,km/h
